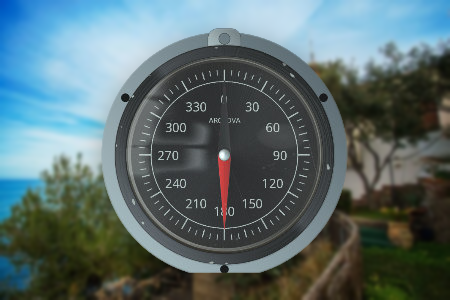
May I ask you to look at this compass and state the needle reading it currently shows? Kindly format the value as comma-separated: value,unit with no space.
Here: 180,°
